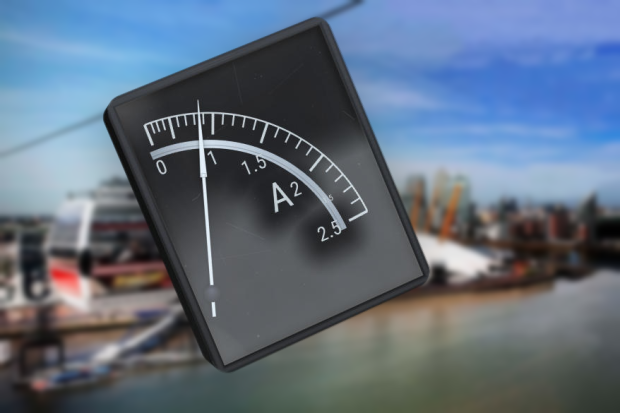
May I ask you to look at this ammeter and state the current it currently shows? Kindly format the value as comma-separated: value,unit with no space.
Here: 0.85,A
